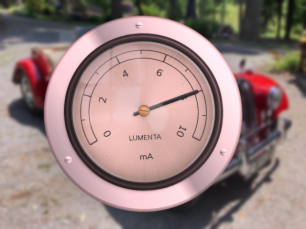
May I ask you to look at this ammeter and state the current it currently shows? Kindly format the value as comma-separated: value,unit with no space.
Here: 8,mA
